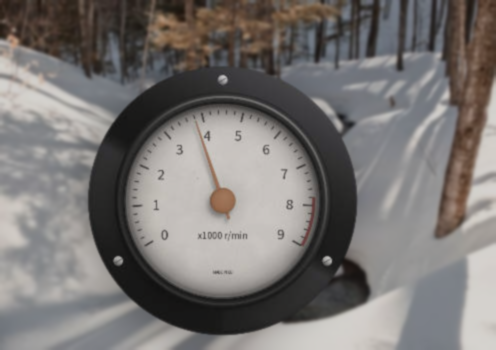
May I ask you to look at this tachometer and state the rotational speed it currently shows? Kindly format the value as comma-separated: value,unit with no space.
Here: 3800,rpm
